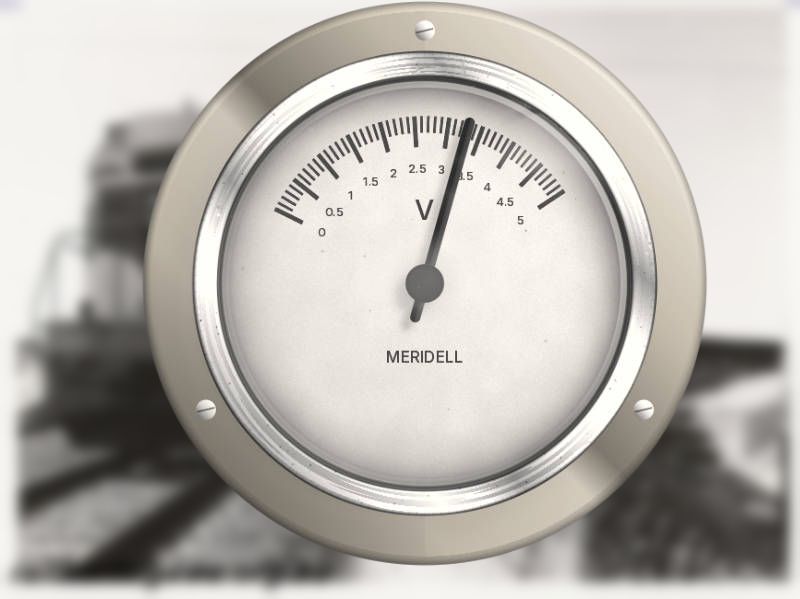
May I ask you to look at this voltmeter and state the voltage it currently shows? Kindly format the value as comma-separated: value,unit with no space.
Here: 3.3,V
